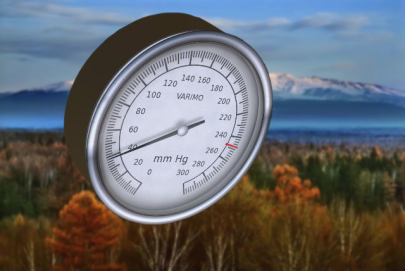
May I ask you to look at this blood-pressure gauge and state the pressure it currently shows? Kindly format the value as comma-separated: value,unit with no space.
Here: 40,mmHg
